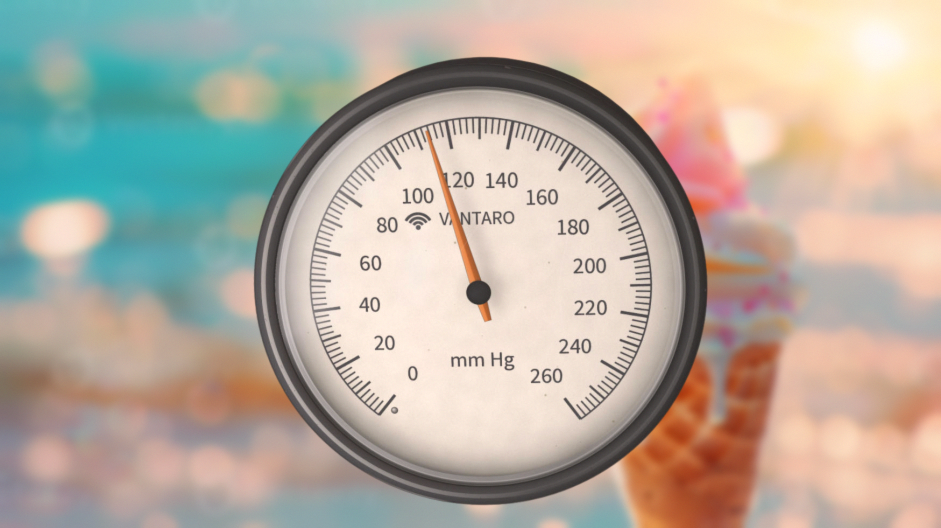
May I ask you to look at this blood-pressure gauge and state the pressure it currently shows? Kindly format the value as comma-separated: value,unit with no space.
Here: 114,mmHg
